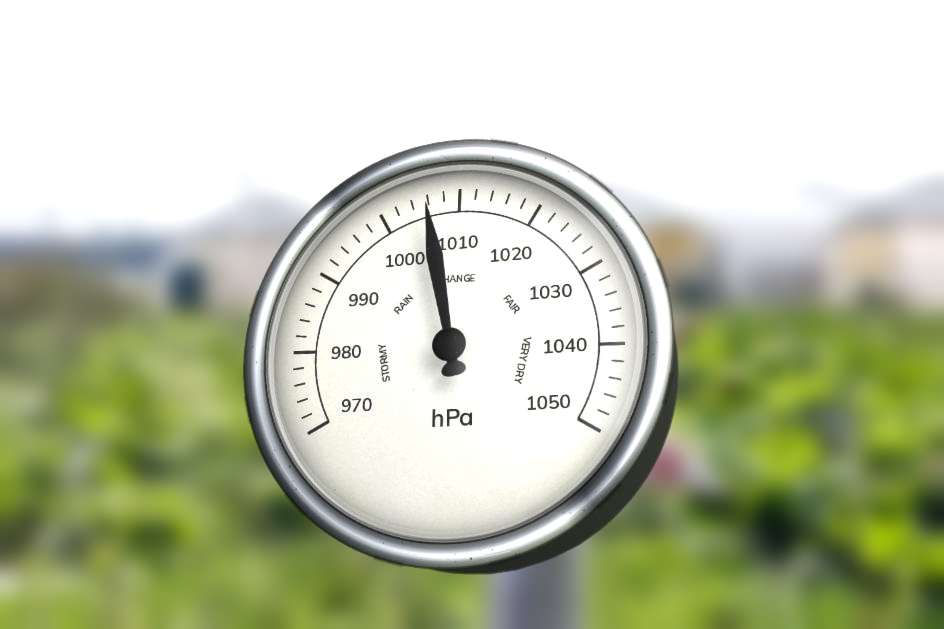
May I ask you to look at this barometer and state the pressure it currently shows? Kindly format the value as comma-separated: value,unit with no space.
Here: 1006,hPa
